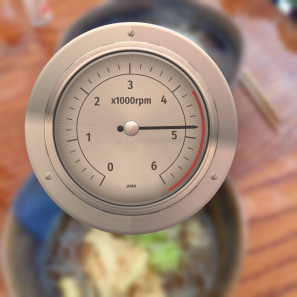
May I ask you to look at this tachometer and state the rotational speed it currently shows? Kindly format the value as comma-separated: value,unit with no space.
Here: 4800,rpm
